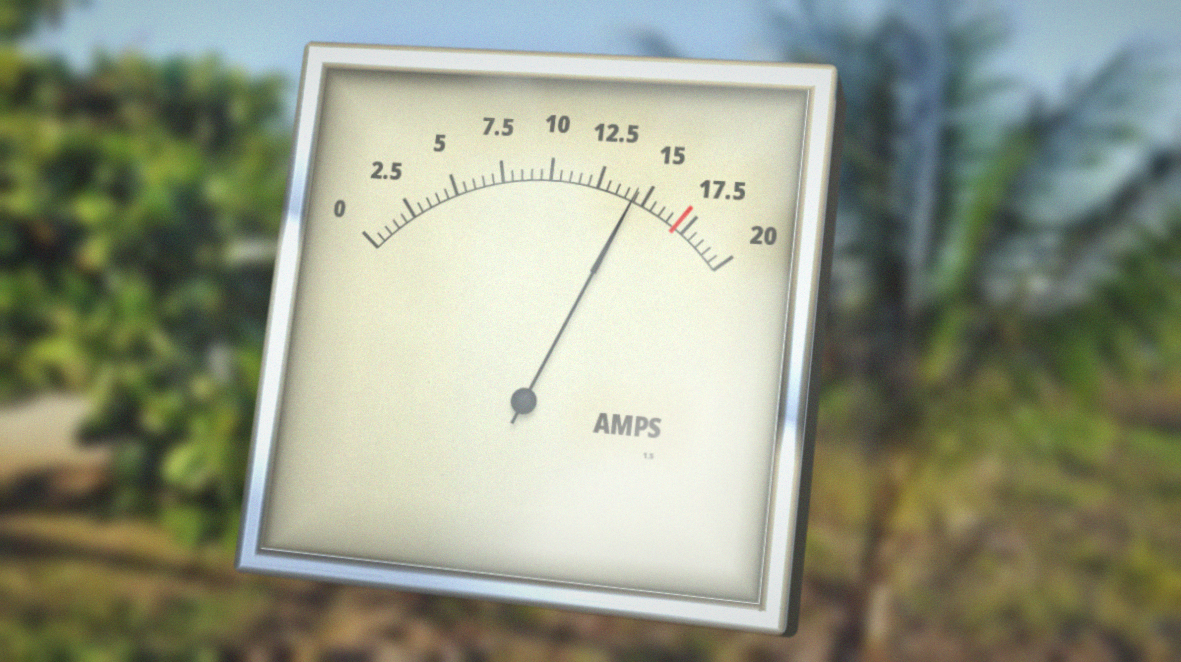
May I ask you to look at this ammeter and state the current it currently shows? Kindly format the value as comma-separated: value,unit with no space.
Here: 14.5,A
